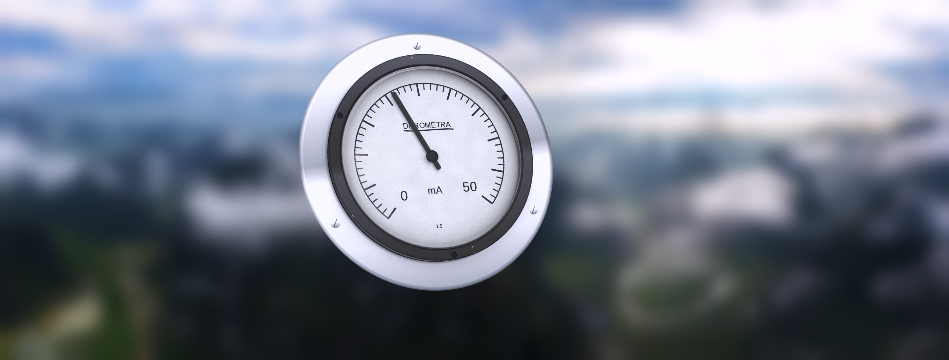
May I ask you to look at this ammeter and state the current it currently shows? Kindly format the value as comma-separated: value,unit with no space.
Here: 21,mA
